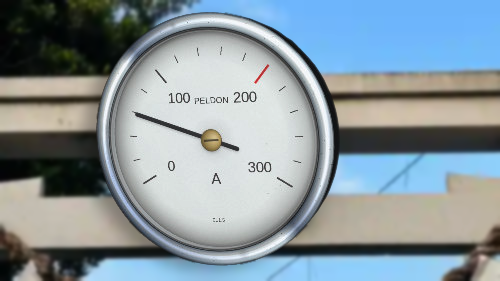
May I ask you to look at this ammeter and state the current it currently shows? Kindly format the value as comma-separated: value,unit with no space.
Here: 60,A
